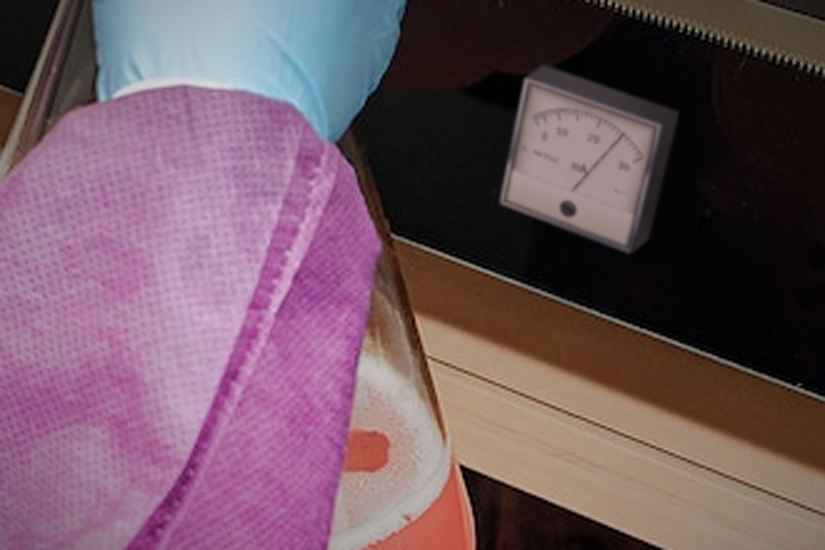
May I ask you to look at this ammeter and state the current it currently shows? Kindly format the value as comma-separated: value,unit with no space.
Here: 25,mA
